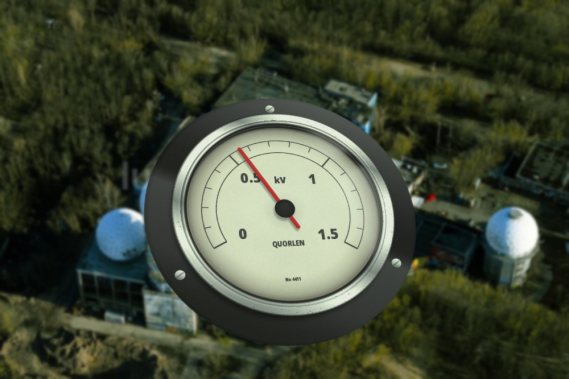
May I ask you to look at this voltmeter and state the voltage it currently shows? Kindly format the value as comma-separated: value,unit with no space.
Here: 0.55,kV
